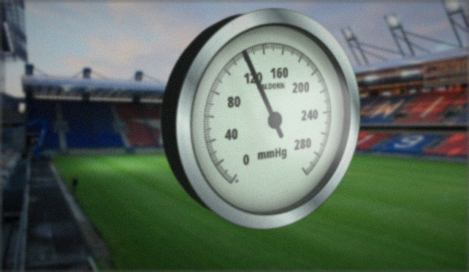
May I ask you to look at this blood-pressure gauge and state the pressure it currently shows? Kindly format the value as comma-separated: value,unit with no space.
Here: 120,mmHg
